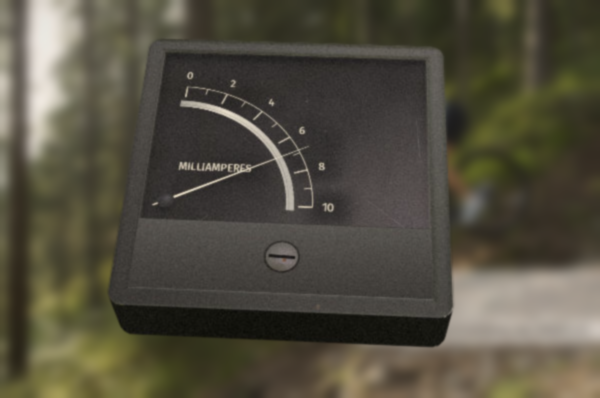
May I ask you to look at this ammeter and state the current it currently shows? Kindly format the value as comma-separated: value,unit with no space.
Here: 7,mA
